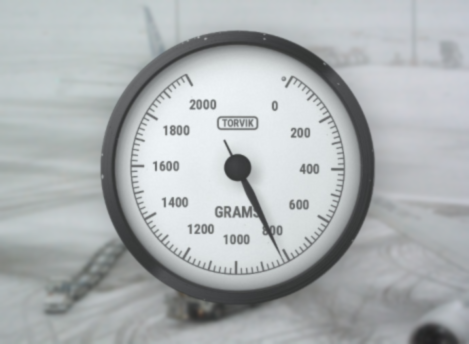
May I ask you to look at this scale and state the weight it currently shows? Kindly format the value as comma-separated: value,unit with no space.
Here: 820,g
